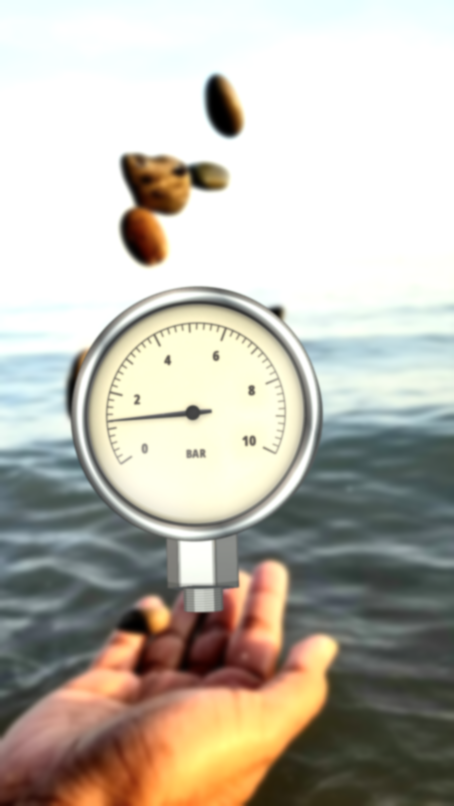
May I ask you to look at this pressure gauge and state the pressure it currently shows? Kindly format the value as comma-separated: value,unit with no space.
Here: 1.2,bar
